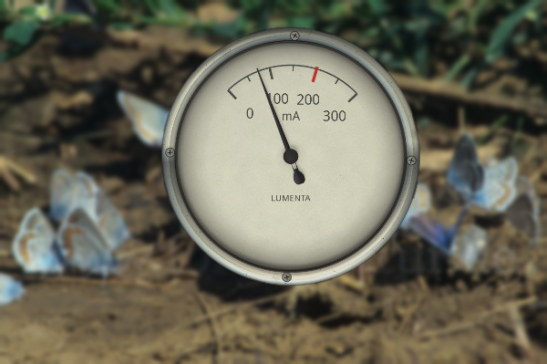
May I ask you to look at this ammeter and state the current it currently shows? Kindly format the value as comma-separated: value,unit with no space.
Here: 75,mA
